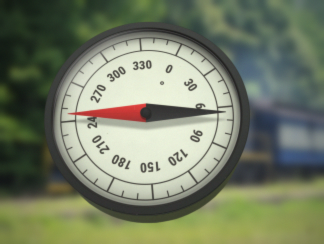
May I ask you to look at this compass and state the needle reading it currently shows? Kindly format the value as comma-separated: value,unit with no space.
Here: 245,°
